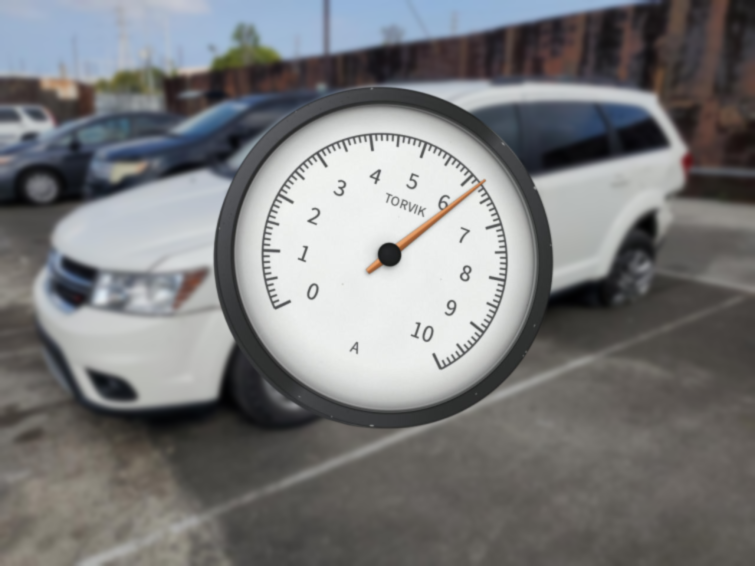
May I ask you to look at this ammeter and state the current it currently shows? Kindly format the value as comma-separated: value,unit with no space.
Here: 6.2,A
